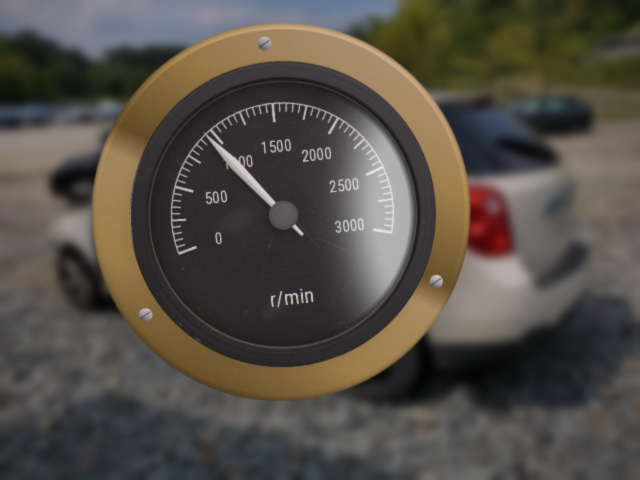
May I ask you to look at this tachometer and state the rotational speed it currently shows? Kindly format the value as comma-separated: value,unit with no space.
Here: 950,rpm
